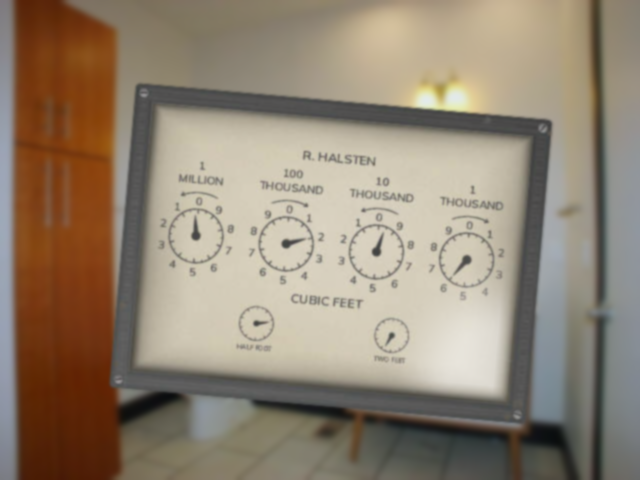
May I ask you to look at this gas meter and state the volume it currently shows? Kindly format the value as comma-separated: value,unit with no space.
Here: 19600,ft³
